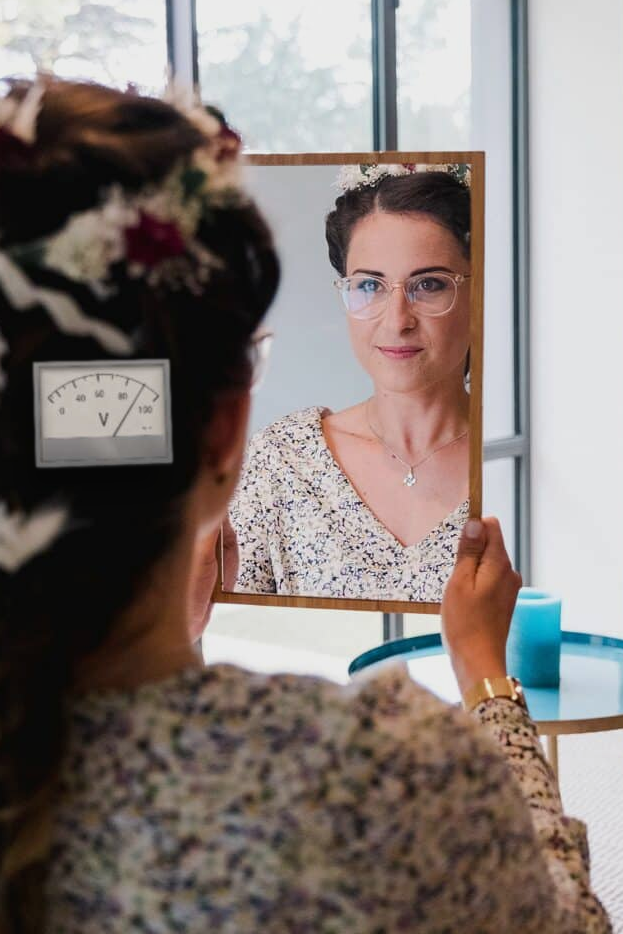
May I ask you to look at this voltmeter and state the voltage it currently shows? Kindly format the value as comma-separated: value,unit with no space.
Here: 90,V
